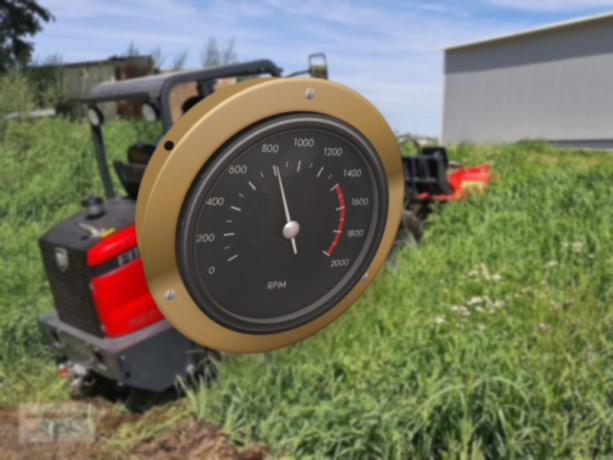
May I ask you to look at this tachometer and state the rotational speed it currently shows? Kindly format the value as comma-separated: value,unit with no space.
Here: 800,rpm
